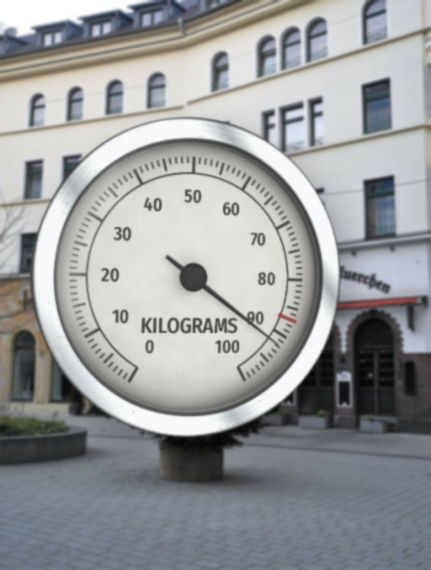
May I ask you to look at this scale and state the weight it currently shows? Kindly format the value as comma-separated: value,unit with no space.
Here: 92,kg
